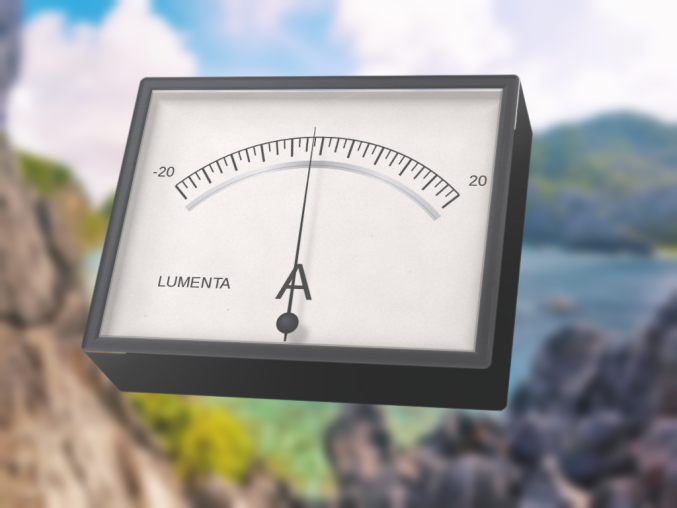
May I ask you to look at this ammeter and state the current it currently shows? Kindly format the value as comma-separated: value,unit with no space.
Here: -1,A
